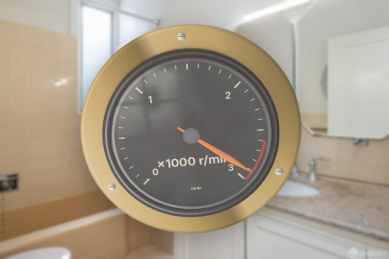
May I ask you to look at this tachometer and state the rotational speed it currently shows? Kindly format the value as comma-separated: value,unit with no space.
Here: 2900,rpm
